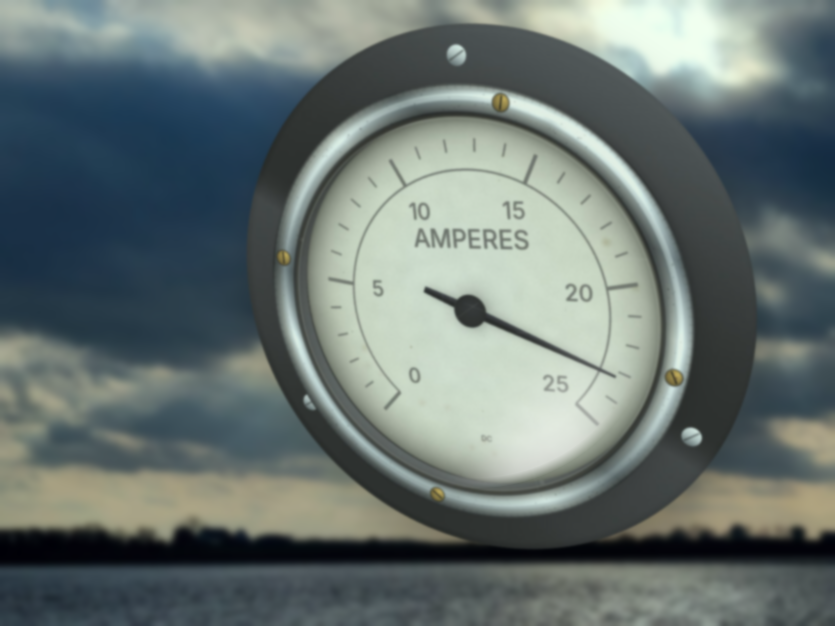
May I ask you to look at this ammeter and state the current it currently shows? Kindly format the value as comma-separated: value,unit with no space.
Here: 23,A
